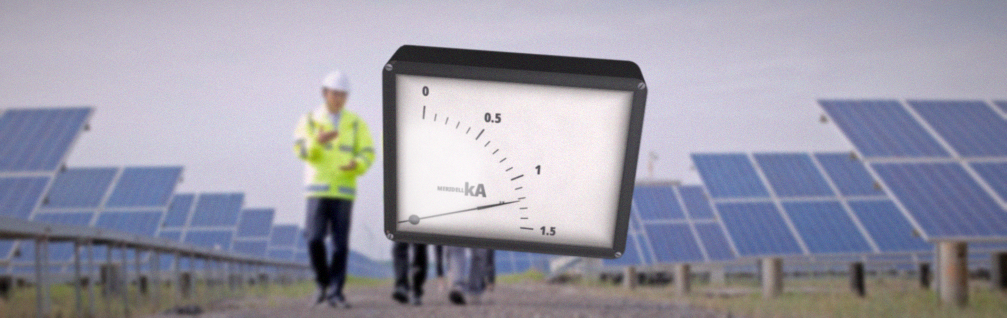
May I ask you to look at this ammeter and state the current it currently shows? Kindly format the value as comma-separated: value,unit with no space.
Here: 1.2,kA
